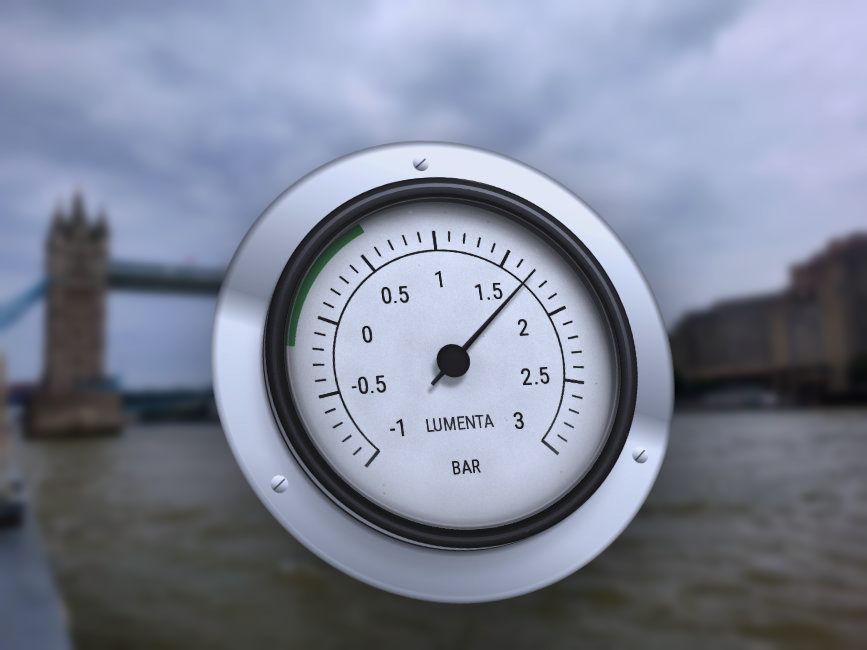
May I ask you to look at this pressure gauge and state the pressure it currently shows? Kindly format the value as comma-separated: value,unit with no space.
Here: 1.7,bar
